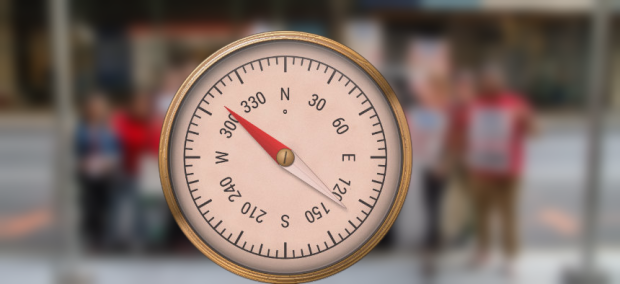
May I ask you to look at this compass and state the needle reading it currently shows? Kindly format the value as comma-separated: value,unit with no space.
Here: 310,°
